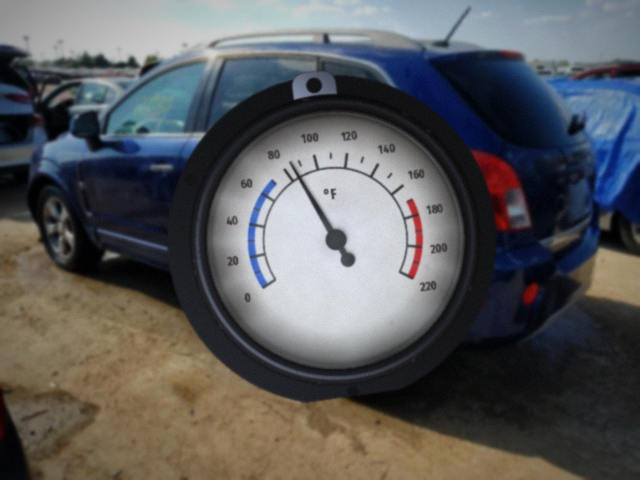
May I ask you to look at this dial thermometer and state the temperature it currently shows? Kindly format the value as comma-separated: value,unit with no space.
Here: 85,°F
